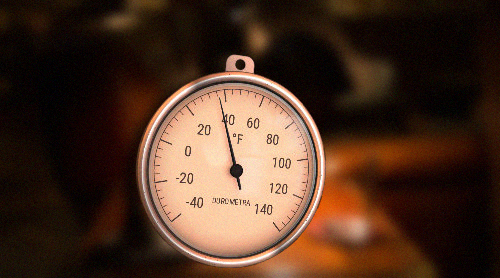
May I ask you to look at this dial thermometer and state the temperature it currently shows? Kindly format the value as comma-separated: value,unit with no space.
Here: 36,°F
